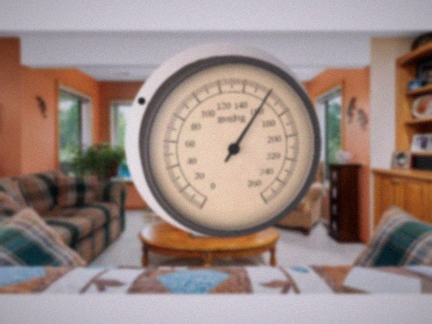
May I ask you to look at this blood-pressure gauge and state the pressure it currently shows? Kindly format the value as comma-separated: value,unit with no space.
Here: 160,mmHg
